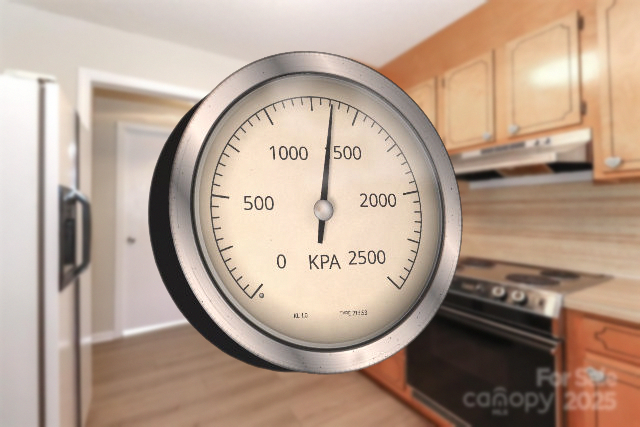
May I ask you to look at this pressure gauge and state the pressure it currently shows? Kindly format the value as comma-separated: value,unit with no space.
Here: 1350,kPa
